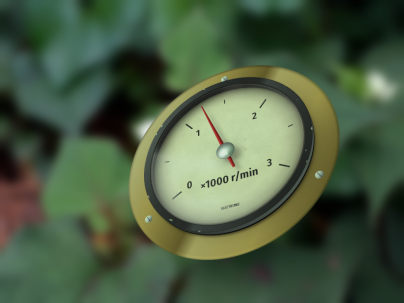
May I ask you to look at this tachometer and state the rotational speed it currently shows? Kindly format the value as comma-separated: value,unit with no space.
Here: 1250,rpm
